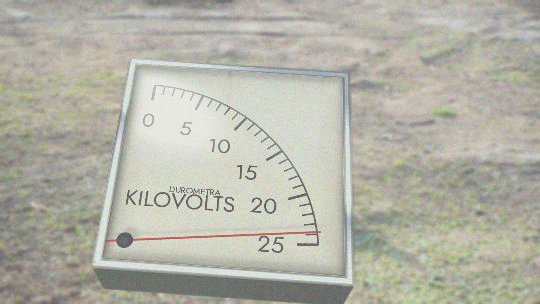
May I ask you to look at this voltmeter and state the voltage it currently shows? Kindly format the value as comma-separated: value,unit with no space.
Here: 24,kV
